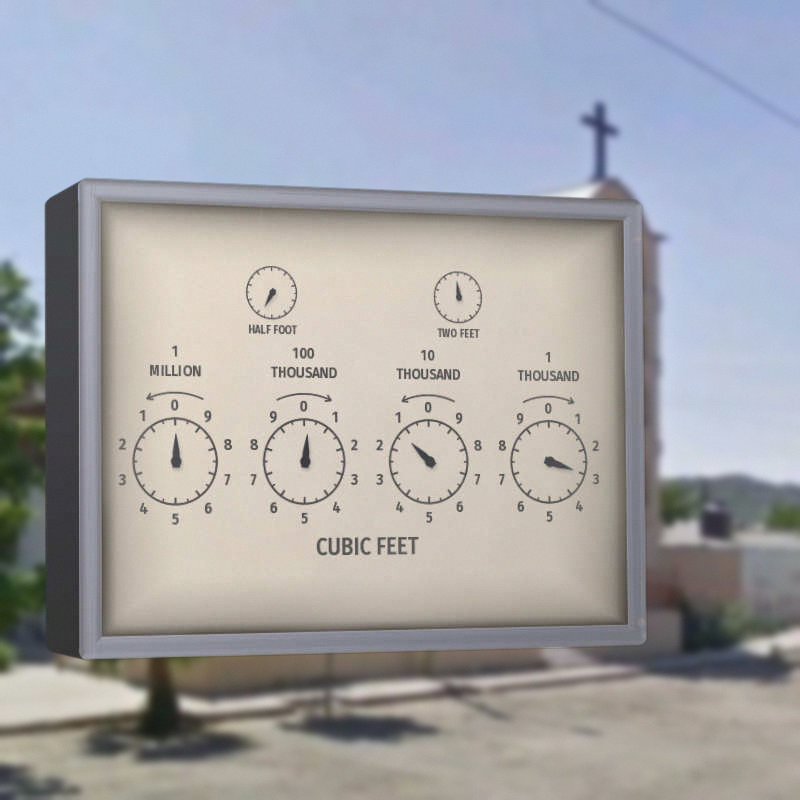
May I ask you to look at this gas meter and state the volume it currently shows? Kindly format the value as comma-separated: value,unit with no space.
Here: 1300,ft³
